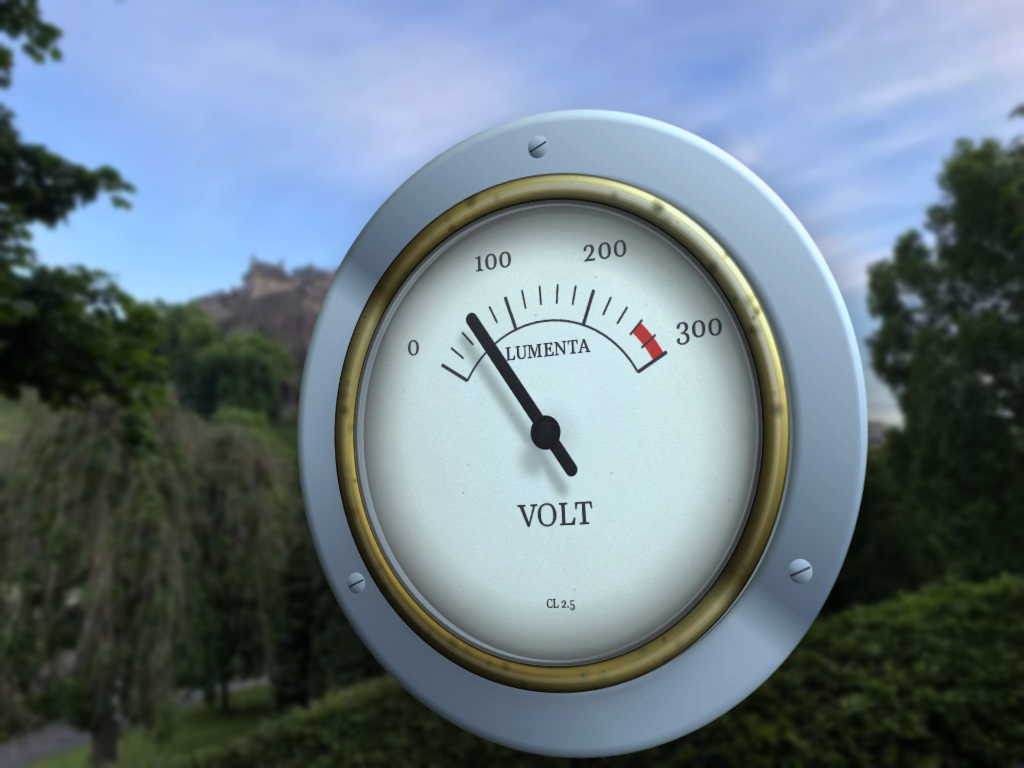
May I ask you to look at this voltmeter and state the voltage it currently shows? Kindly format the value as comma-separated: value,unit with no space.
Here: 60,V
